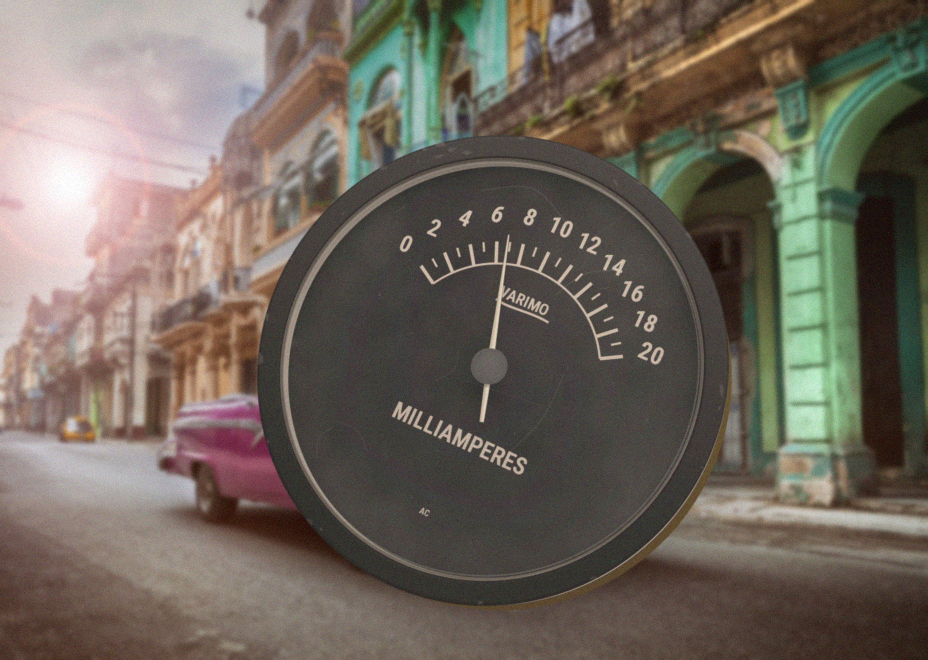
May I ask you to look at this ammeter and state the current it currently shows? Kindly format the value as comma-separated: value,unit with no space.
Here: 7,mA
